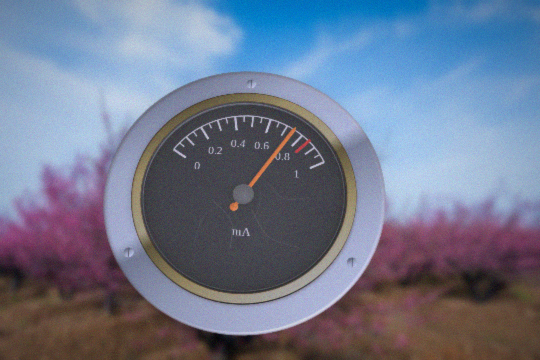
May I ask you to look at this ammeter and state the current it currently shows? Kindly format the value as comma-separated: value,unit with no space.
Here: 0.75,mA
